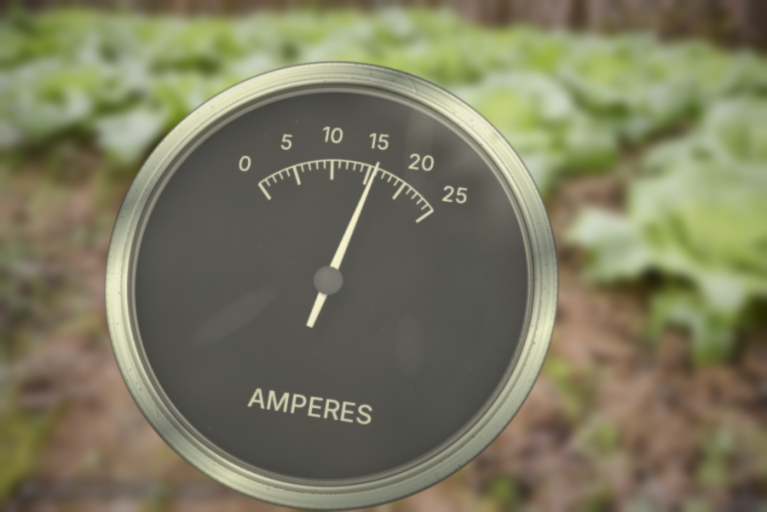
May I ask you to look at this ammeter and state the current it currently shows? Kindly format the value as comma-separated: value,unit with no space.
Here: 16,A
